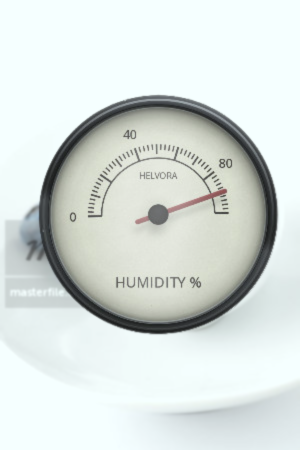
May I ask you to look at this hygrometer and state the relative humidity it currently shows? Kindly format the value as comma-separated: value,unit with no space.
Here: 90,%
